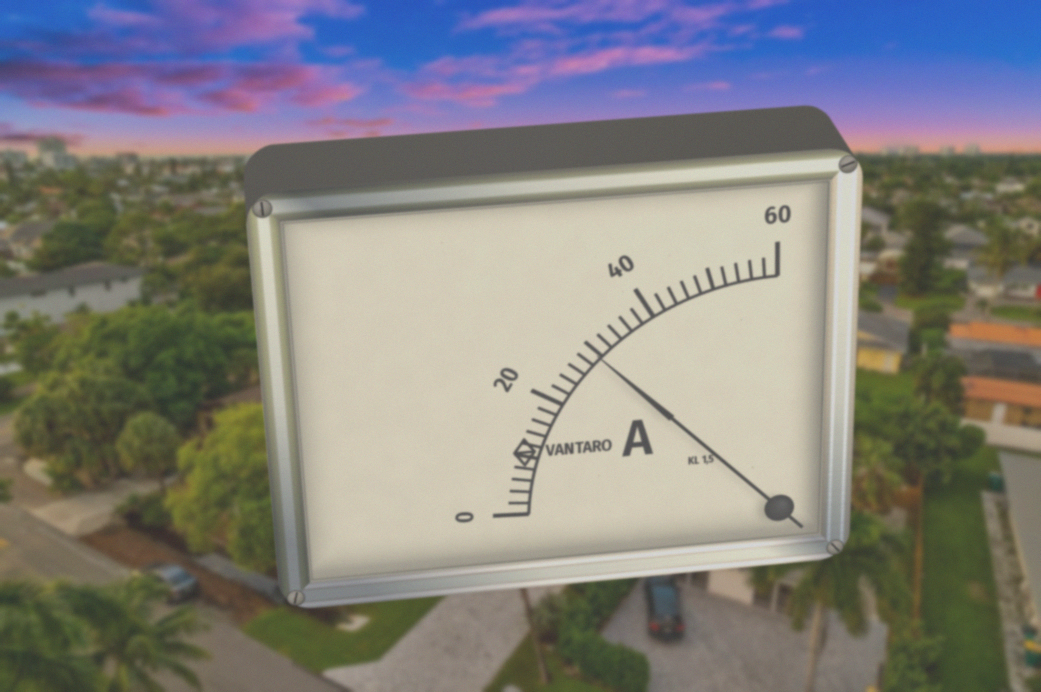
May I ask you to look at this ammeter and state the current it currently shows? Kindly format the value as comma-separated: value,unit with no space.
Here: 30,A
